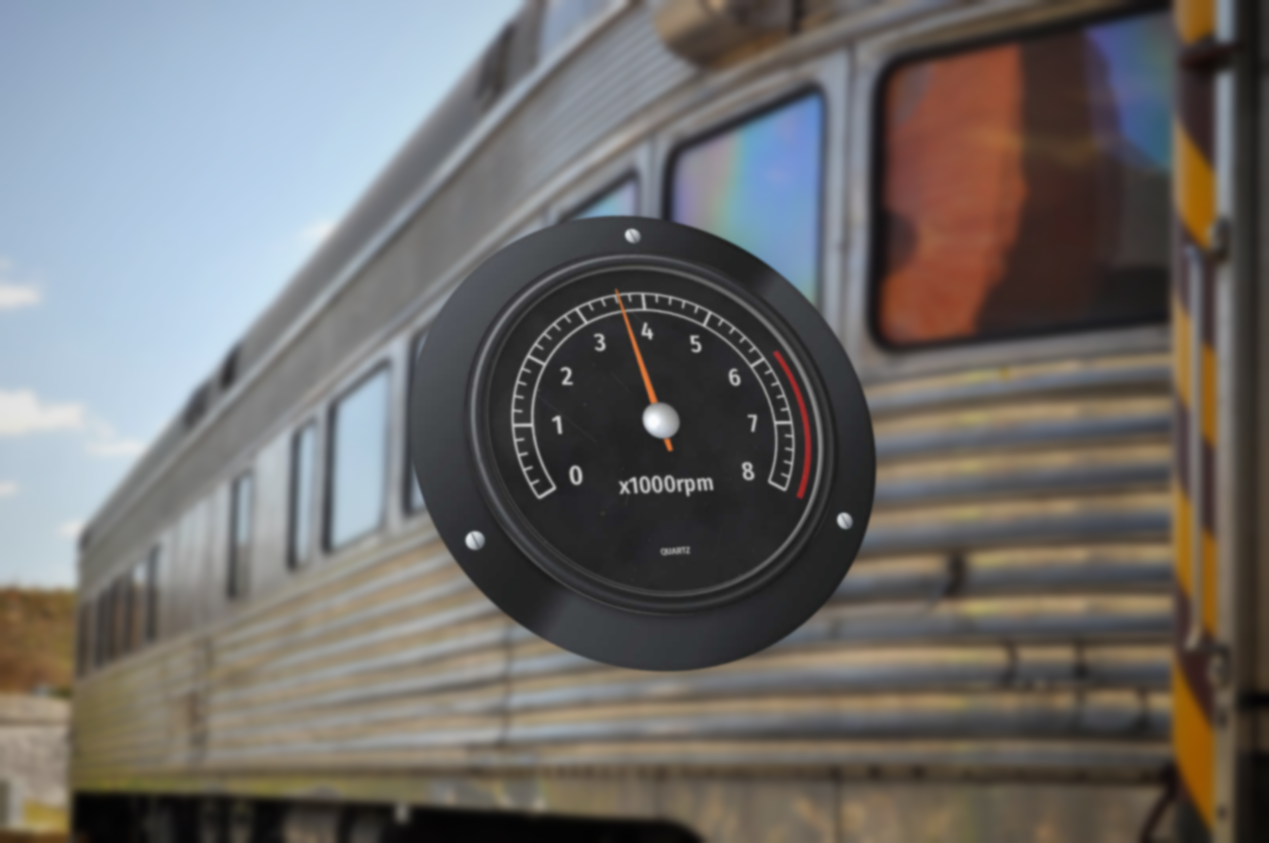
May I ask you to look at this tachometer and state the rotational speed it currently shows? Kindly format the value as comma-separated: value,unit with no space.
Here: 3600,rpm
